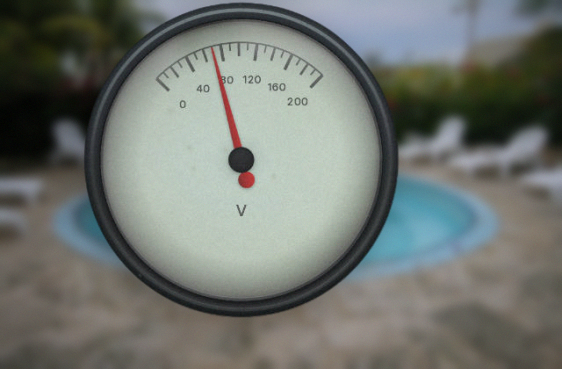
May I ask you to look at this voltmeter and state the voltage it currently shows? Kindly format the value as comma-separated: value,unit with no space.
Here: 70,V
